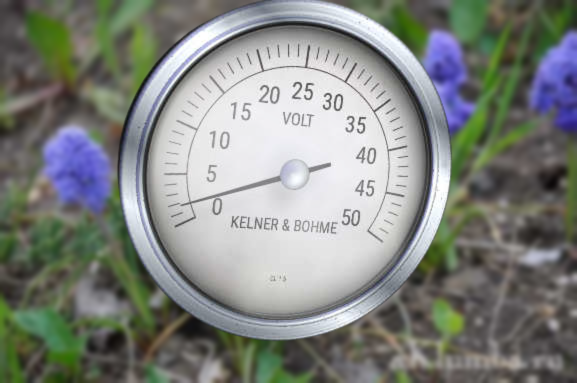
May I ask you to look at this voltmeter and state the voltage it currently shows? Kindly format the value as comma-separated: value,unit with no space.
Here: 2,V
